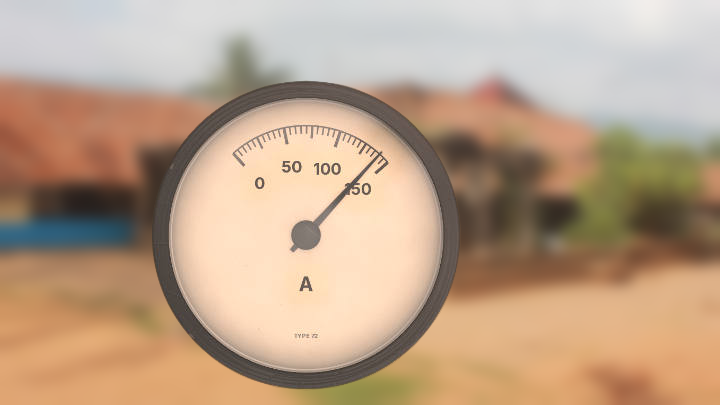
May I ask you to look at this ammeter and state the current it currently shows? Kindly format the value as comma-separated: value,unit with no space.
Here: 140,A
